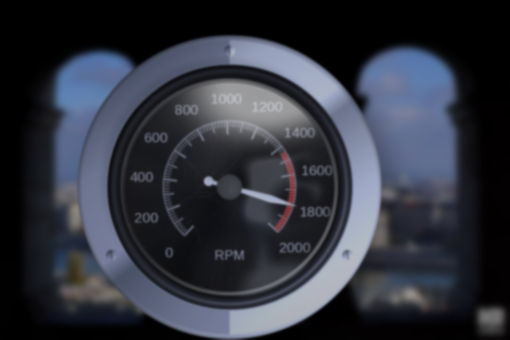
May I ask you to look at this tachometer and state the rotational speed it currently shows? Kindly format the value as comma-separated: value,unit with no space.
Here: 1800,rpm
